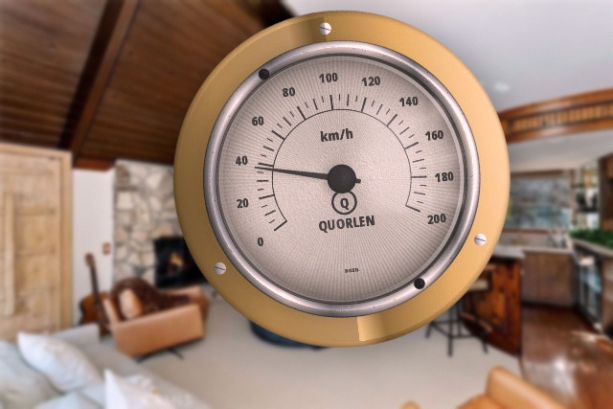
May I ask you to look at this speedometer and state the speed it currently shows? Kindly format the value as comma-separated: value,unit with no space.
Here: 37.5,km/h
